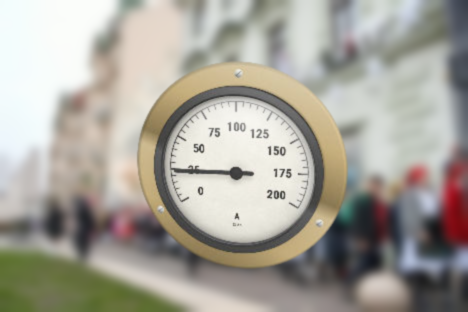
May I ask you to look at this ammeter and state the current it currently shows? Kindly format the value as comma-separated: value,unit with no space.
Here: 25,A
